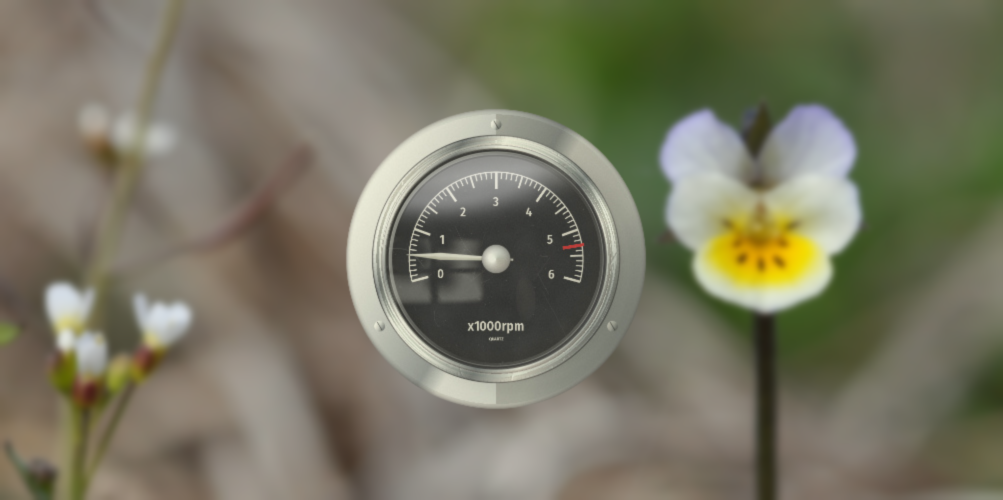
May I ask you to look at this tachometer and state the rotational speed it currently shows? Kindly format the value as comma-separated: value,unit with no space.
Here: 500,rpm
